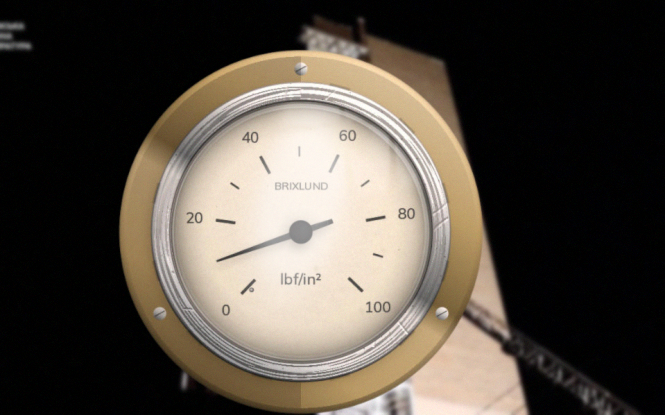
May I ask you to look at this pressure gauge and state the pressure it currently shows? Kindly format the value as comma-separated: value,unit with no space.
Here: 10,psi
